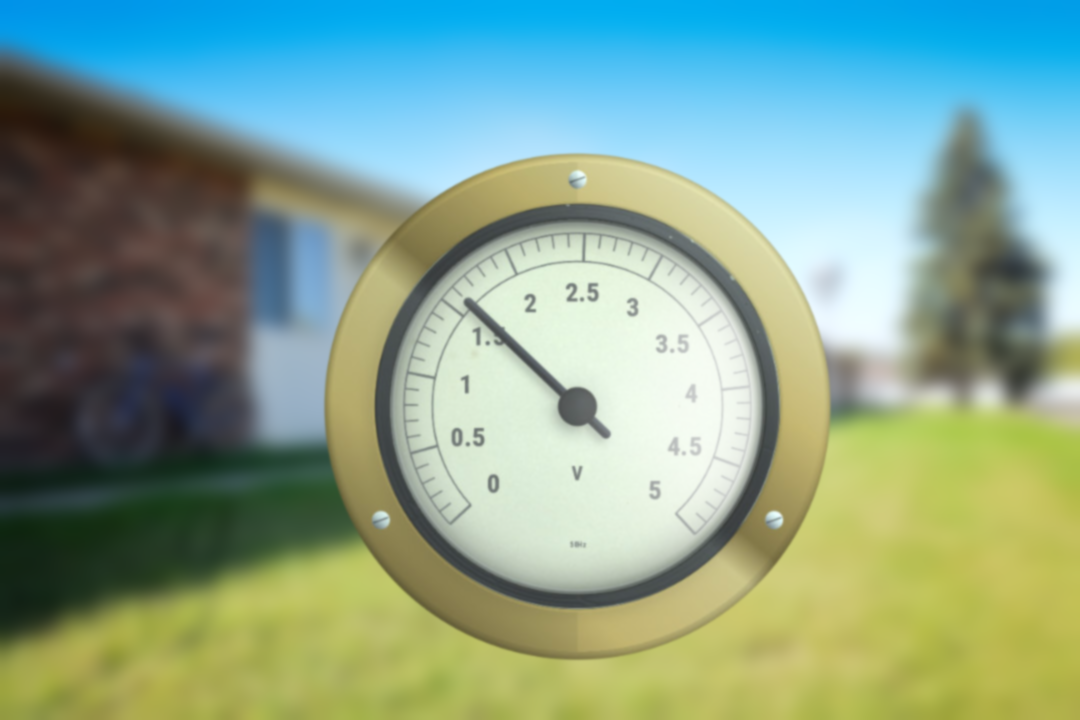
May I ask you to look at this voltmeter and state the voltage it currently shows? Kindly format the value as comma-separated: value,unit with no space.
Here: 1.6,V
